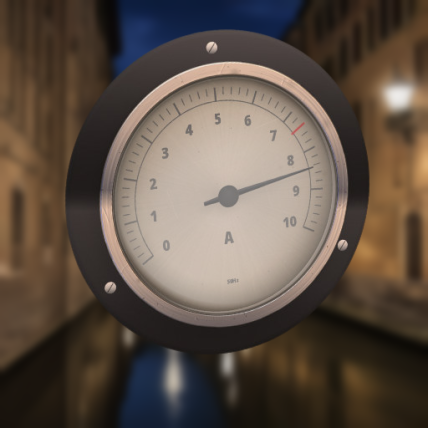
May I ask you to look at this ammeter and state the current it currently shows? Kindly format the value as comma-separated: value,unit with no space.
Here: 8.4,A
